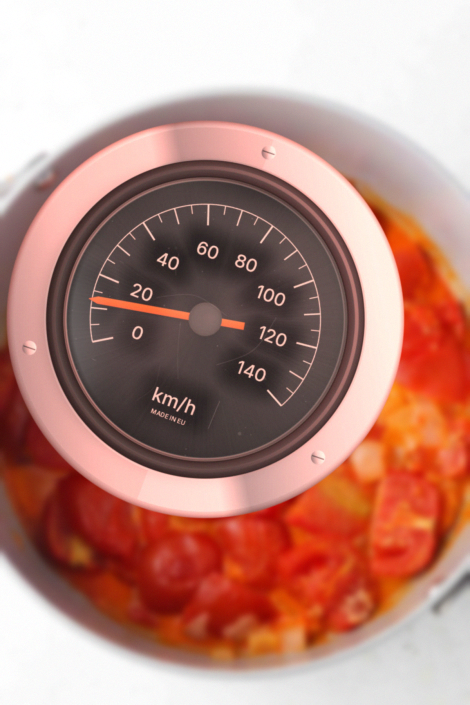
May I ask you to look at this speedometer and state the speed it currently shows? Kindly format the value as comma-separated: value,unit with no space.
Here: 12.5,km/h
